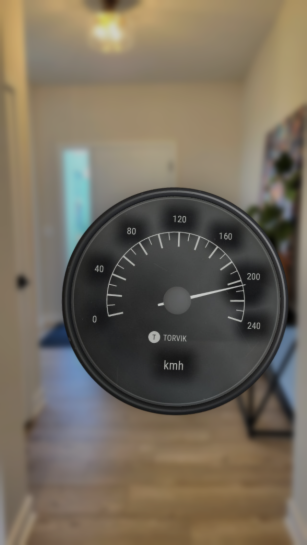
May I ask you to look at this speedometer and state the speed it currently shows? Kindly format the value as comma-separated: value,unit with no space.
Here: 205,km/h
